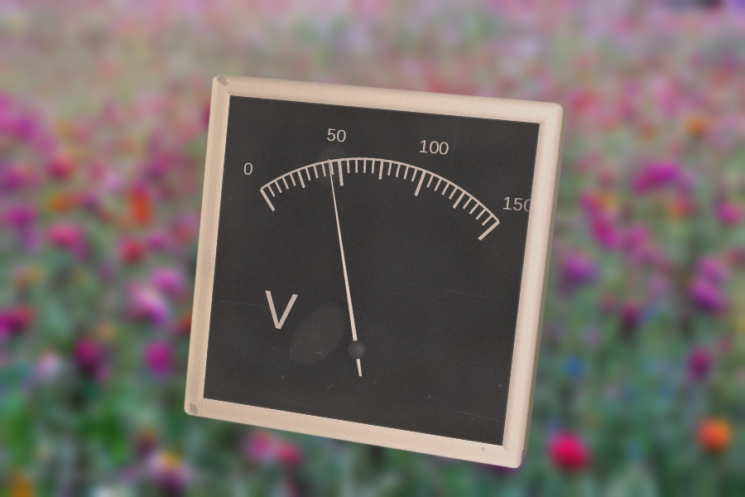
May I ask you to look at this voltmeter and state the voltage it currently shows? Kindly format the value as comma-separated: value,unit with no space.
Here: 45,V
